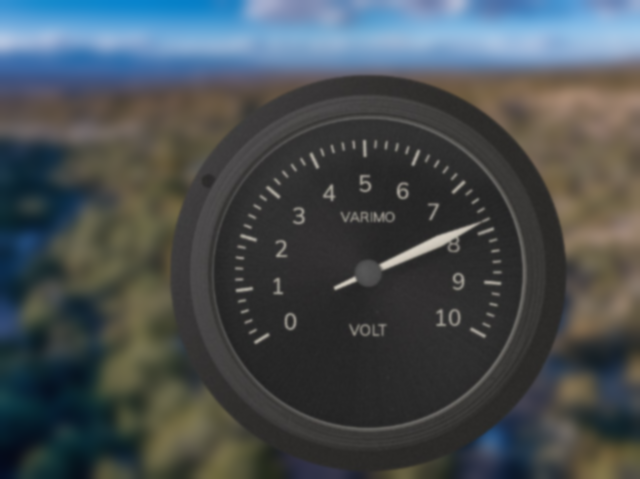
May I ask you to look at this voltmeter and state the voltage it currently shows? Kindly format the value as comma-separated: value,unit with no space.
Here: 7.8,V
